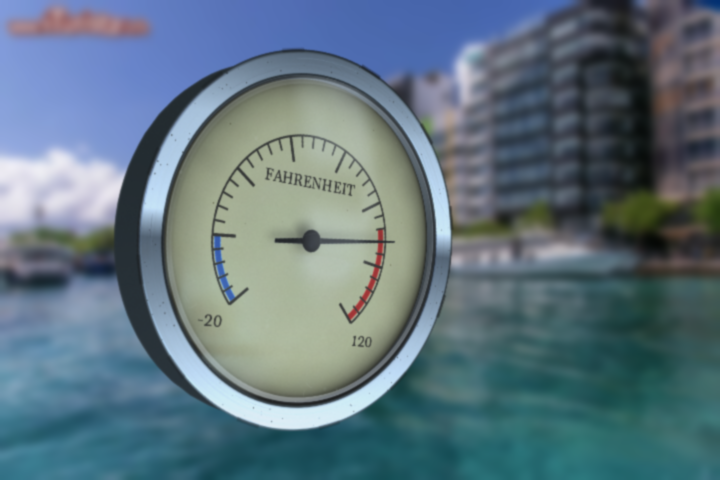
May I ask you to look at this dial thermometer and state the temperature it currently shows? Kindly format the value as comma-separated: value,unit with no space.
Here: 92,°F
